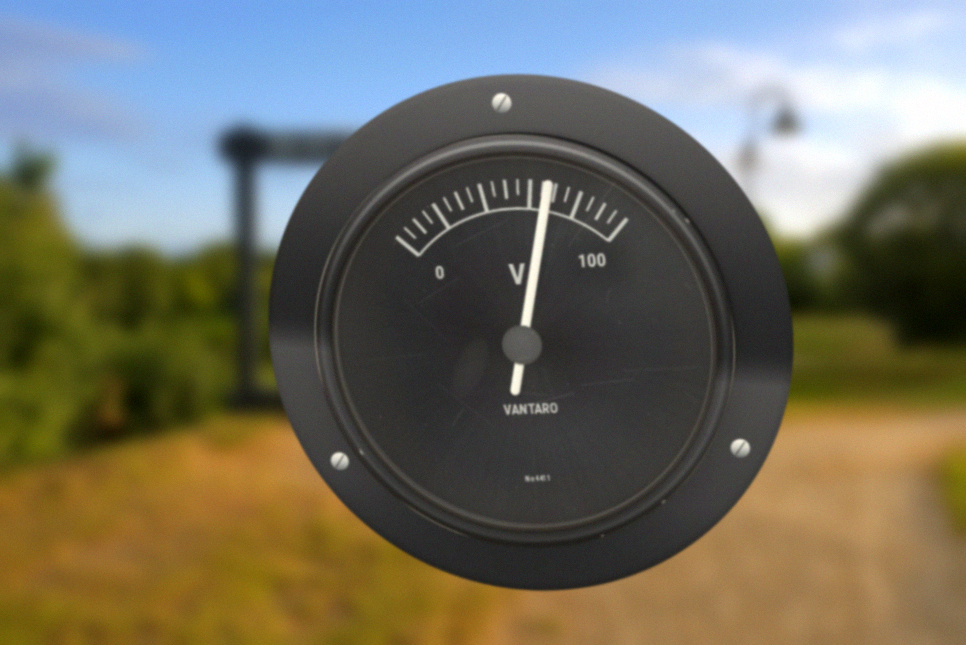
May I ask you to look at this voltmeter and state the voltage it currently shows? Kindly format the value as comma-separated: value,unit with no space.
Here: 67.5,V
